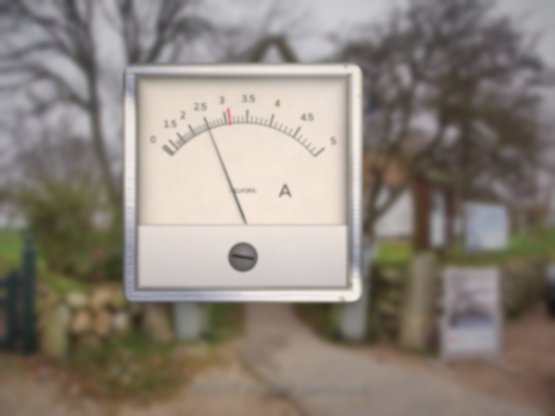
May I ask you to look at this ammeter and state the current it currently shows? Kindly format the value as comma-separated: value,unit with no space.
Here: 2.5,A
